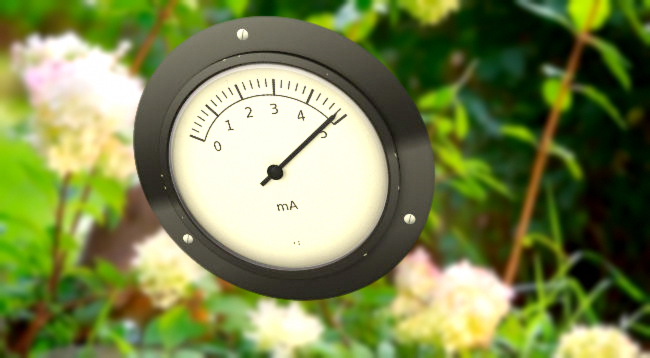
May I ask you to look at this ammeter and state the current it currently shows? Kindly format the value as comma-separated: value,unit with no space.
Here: 4.8,mA
